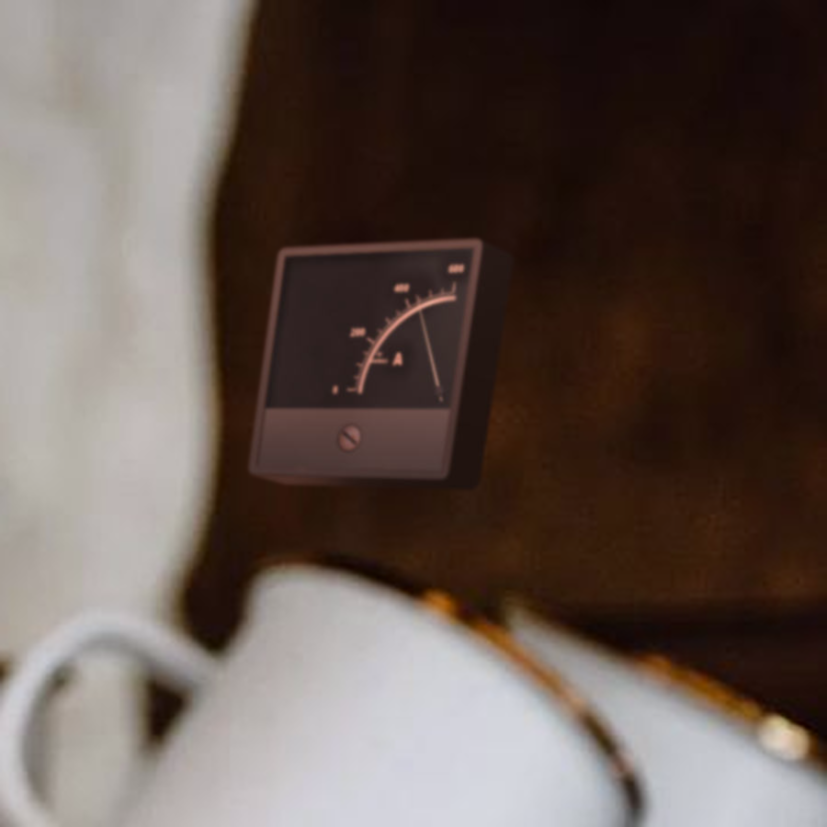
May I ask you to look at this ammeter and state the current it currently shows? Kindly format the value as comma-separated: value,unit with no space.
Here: 450,A
